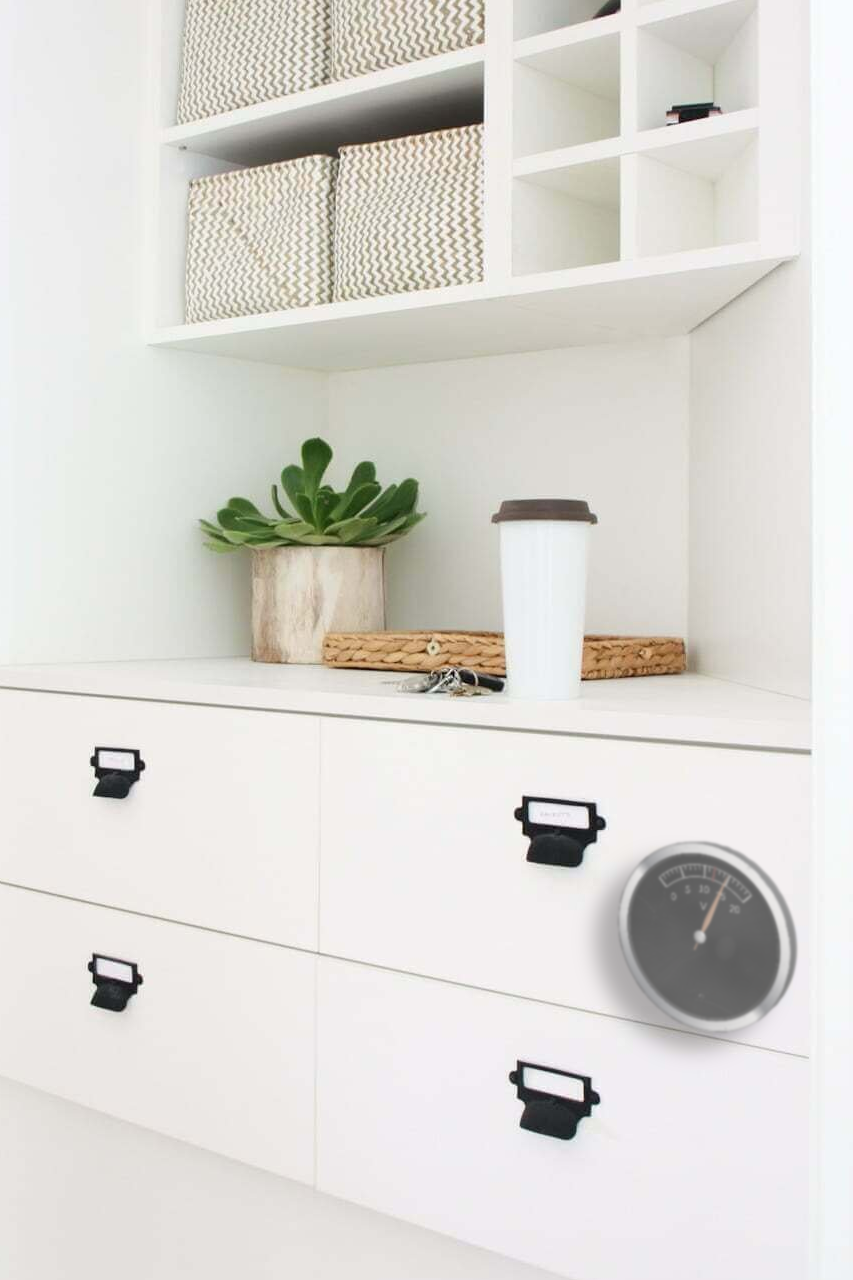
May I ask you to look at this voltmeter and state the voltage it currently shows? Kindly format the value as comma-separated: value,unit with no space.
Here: 15,V
